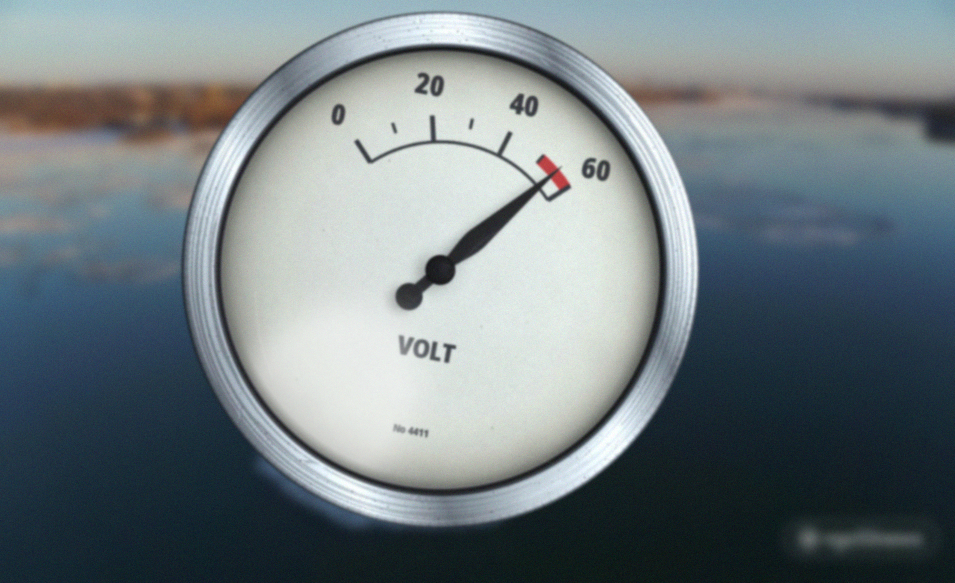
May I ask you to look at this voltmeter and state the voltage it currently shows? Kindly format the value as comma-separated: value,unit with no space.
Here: 55,V
